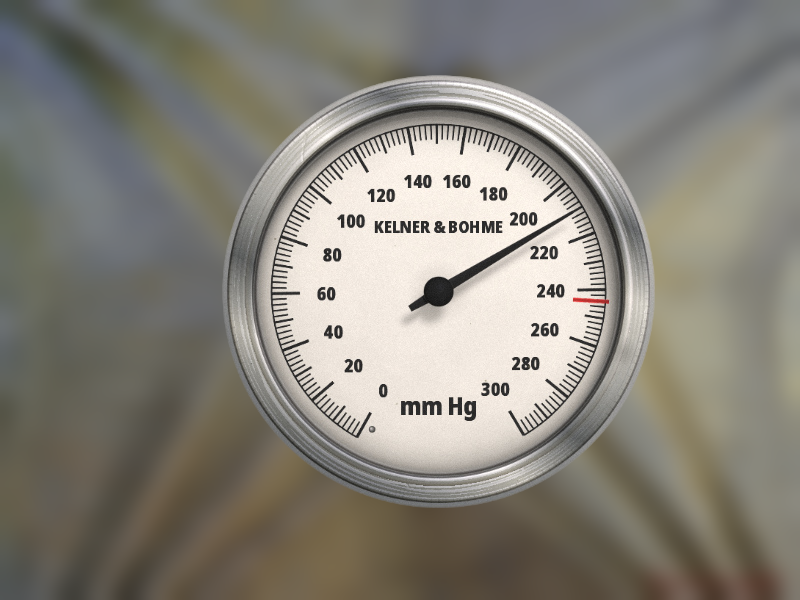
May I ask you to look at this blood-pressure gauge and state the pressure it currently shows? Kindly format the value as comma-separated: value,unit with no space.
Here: 210,mmHg
